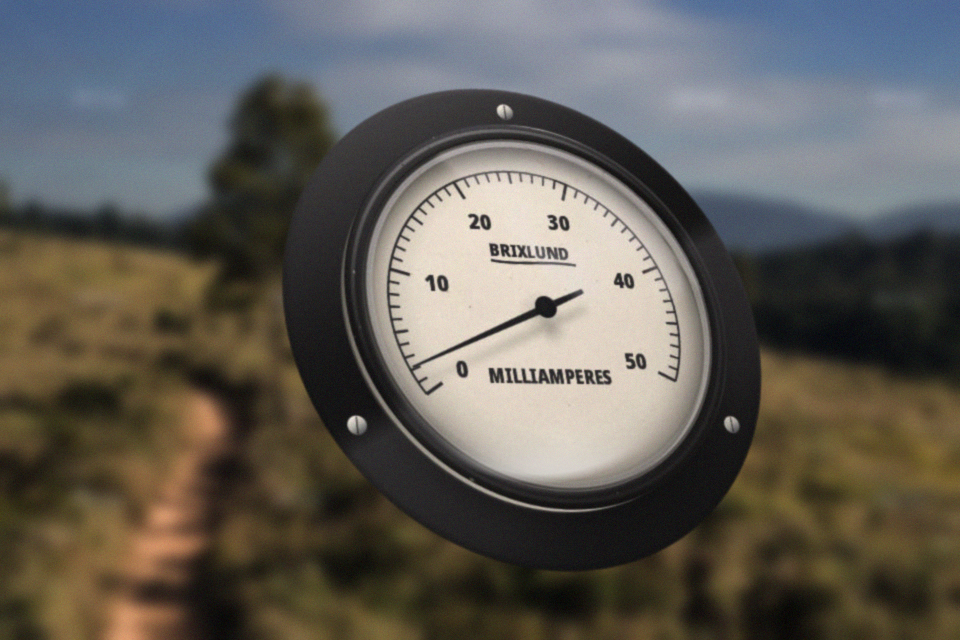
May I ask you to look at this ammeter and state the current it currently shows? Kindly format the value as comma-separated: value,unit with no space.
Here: 2,mA
